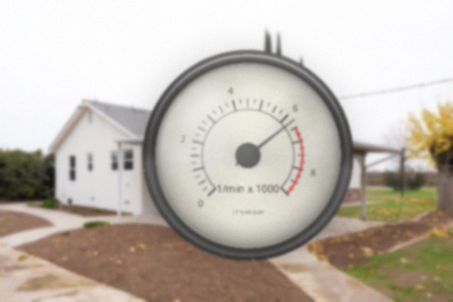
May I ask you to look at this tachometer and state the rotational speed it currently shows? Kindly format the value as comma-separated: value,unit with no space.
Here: 6250,rpm
